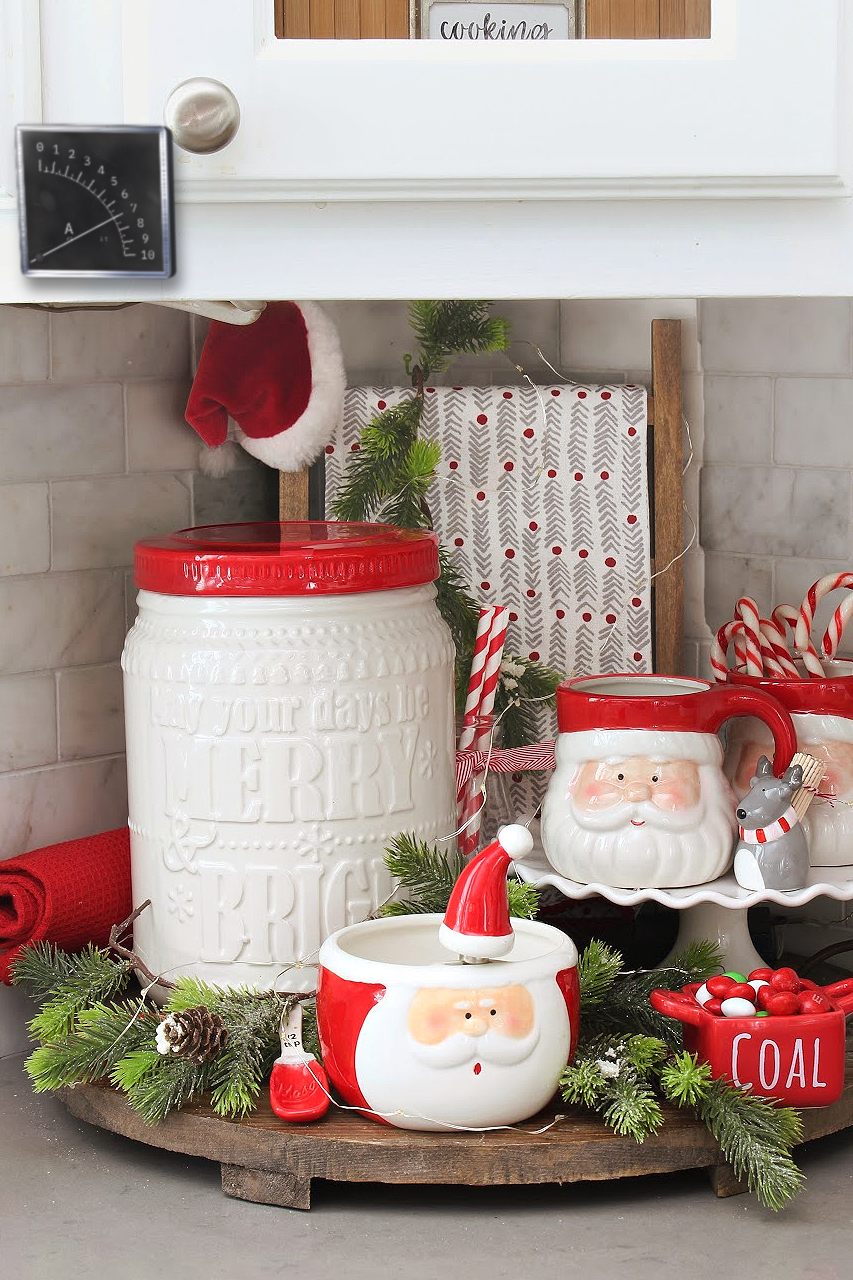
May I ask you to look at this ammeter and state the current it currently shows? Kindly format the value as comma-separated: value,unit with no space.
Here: 7,A
